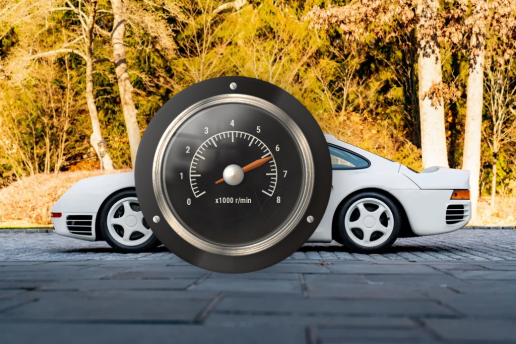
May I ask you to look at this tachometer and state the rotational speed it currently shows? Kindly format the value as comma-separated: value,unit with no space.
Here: 6200,rpm
